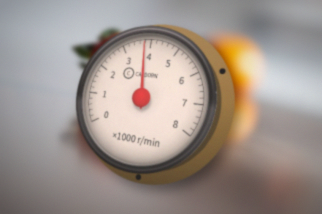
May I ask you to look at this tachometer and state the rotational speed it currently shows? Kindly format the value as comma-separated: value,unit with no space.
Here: 3800,rpm
